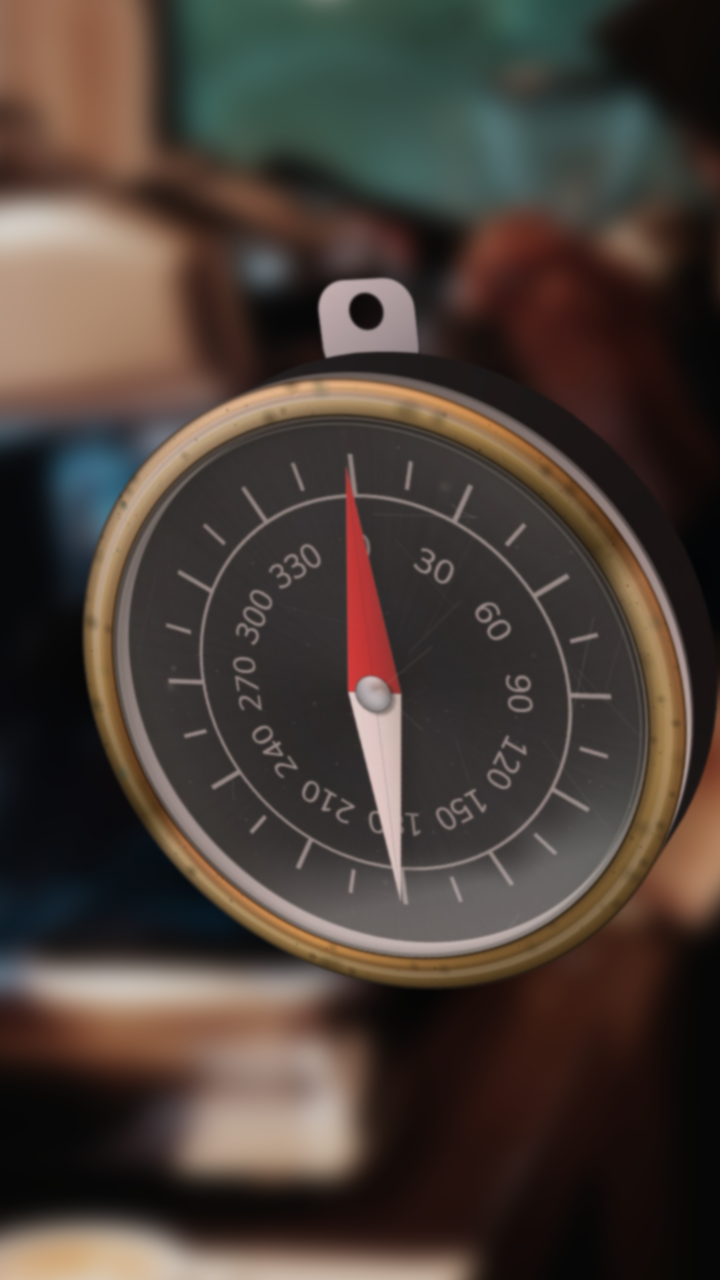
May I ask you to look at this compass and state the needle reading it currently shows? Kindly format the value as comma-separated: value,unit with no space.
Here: 0,°
